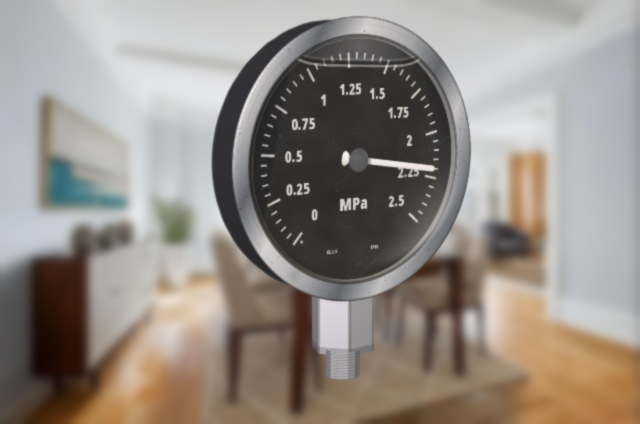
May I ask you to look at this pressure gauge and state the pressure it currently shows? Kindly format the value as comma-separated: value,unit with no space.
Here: 2.2,MPa
